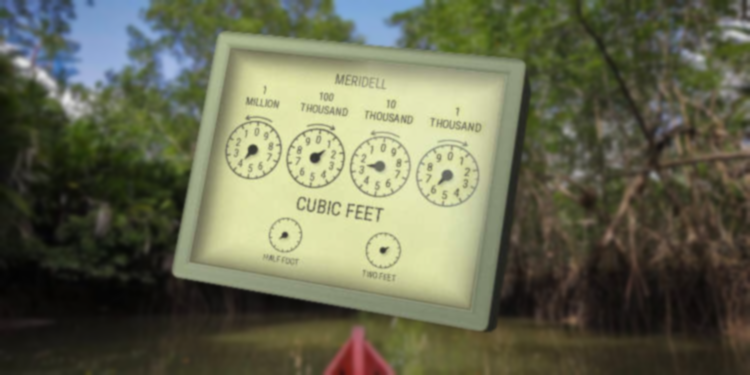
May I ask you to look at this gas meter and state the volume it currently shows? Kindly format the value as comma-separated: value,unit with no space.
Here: 412600,ft³
